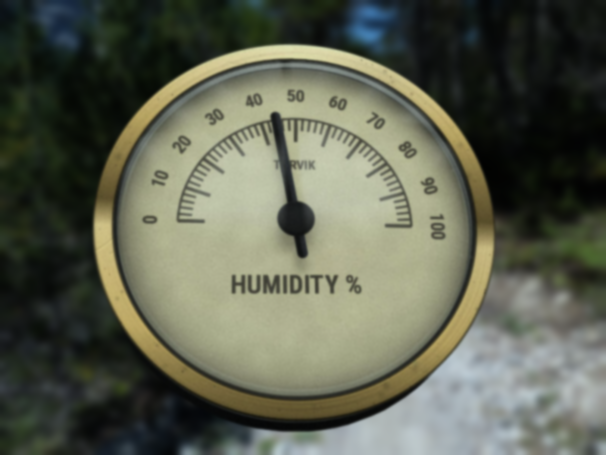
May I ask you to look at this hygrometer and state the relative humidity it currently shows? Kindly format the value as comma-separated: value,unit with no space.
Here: 44,%
